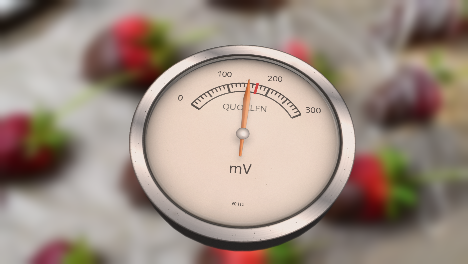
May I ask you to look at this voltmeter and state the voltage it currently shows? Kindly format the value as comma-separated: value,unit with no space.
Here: 150,mV
